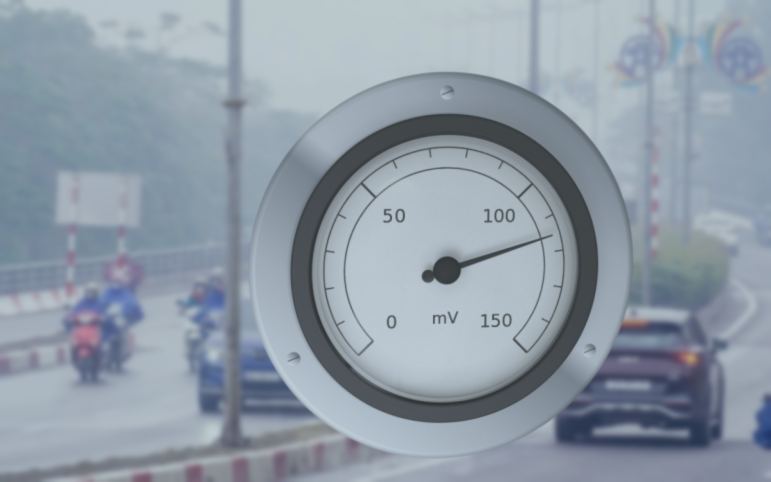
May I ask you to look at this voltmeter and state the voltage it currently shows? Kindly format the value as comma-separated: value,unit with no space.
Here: 115,mV
